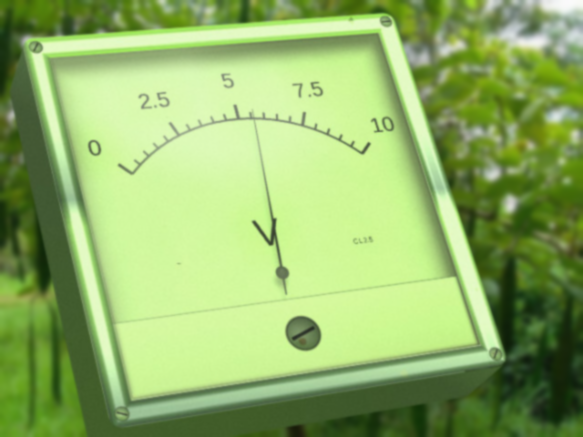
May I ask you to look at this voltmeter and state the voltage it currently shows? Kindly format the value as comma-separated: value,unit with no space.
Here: 5.5,V
